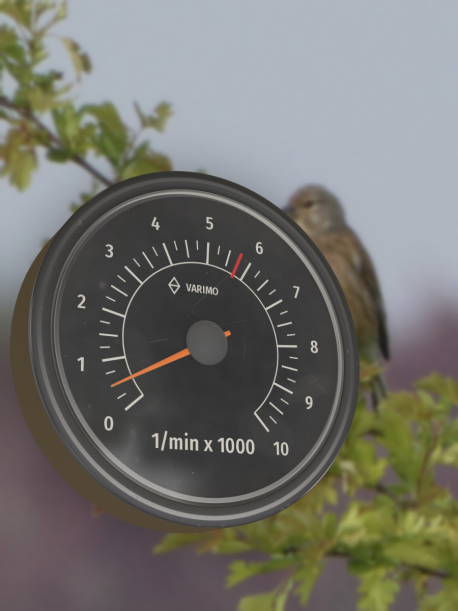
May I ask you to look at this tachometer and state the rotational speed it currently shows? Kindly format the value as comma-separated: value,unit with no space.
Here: 500,rpm
